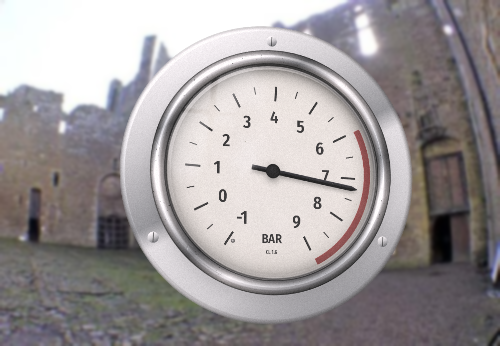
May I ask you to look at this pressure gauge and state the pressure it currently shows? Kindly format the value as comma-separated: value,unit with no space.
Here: 7.25,bar
